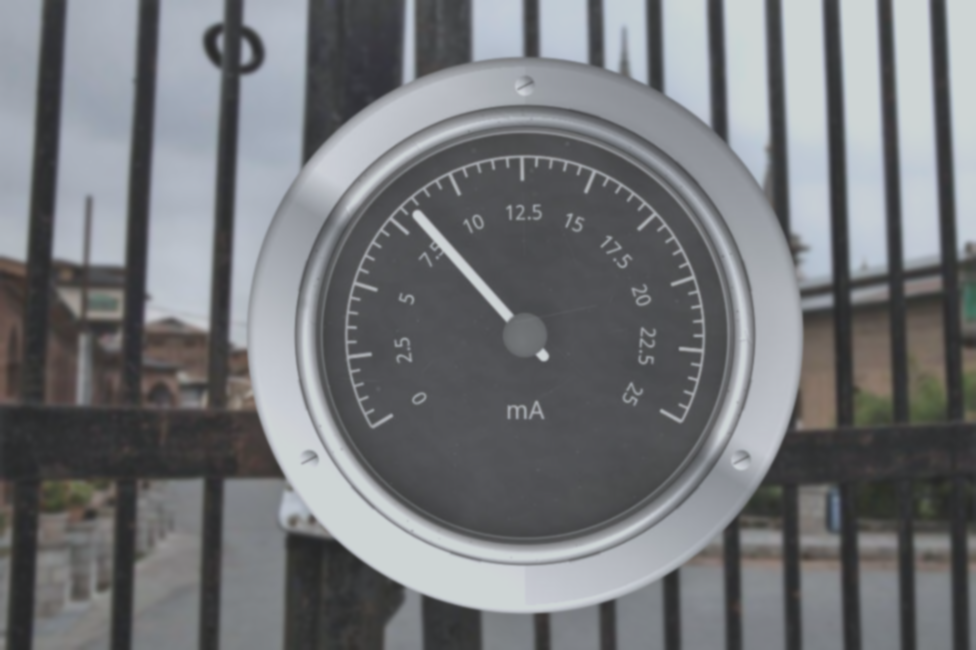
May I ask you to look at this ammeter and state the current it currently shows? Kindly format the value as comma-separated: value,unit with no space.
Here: 8.25,mA
